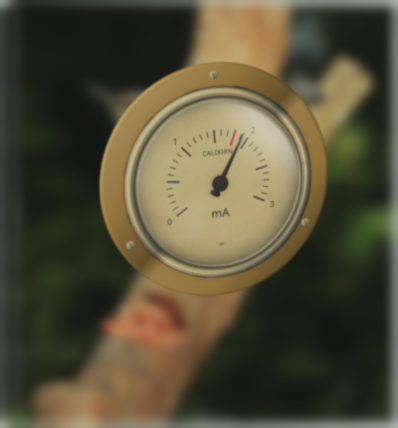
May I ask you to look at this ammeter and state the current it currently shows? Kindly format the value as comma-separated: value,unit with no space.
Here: 1.9,mA
